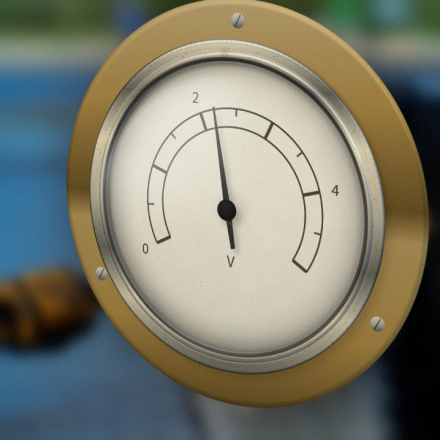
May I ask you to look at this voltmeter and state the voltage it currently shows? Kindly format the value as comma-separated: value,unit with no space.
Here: 2.25,V
